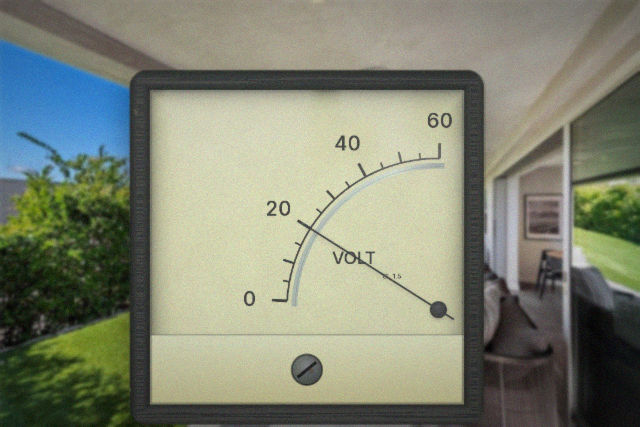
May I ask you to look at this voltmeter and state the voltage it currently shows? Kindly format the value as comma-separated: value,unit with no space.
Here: 20,V
